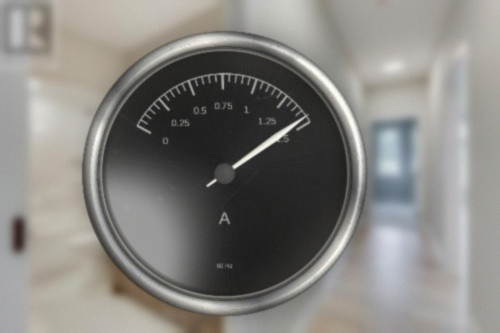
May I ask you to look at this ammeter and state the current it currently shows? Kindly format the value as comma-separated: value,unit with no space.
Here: 1.45,A
